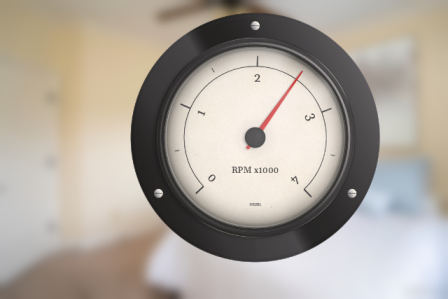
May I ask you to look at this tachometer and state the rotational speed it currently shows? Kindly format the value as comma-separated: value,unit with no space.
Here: 2500,rpm
